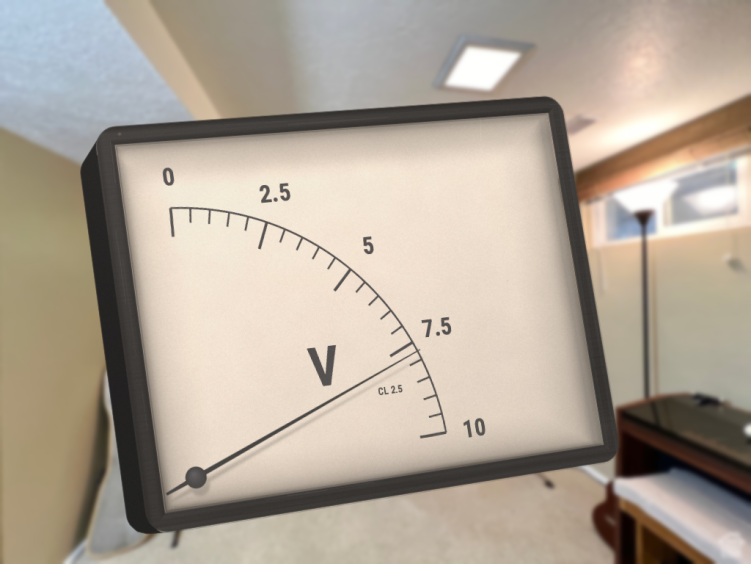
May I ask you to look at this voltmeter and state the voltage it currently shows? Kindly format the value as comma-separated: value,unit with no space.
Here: 7.75,V
